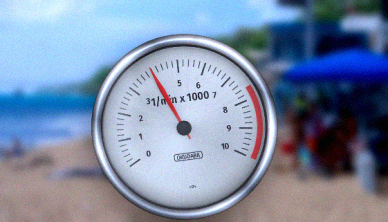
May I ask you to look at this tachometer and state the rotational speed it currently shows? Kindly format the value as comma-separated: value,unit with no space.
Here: 4000,rpm
